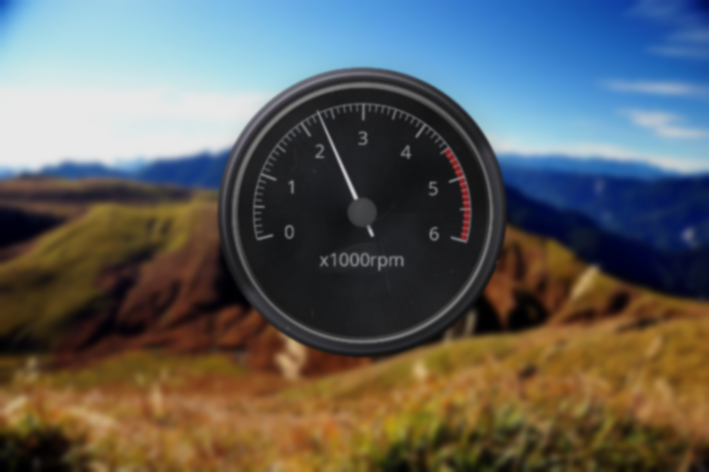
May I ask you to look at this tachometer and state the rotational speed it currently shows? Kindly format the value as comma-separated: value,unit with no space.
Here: 2300,rpm
